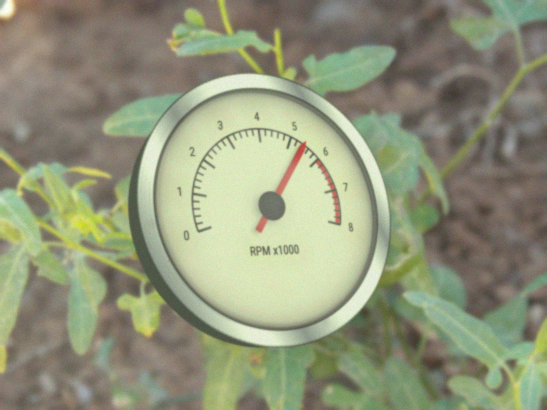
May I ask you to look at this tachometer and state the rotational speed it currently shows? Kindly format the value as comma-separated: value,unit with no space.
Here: 5400,rpm
